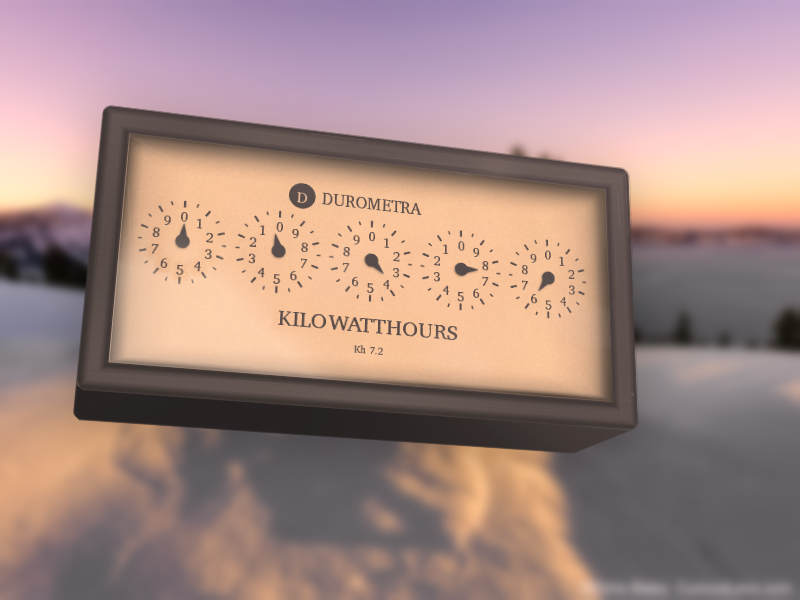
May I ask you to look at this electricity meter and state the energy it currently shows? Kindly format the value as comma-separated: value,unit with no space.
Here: 376,kWh
